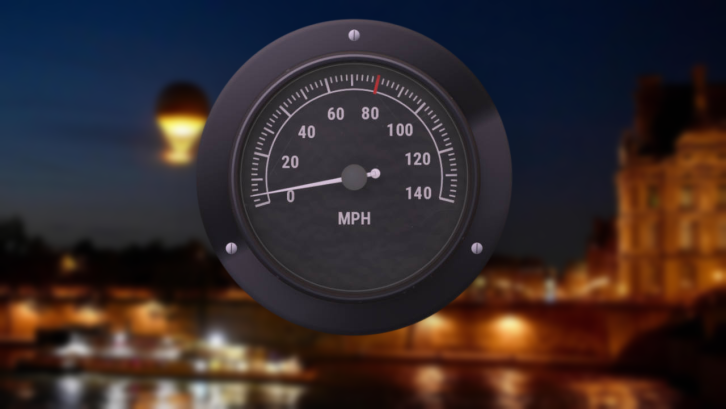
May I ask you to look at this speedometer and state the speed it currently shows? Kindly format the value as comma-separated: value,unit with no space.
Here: 4,mph
